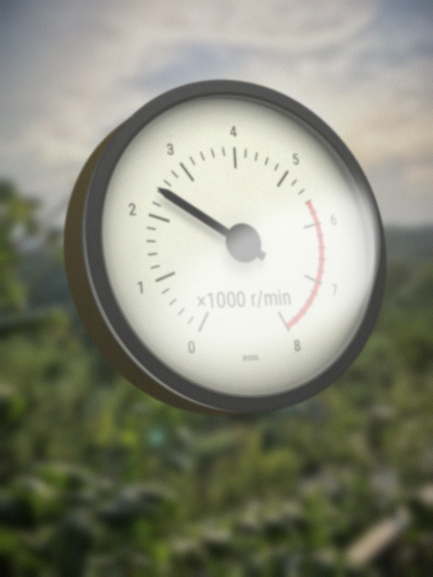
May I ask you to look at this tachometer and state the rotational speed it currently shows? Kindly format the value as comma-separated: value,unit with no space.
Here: 2400,rpm
